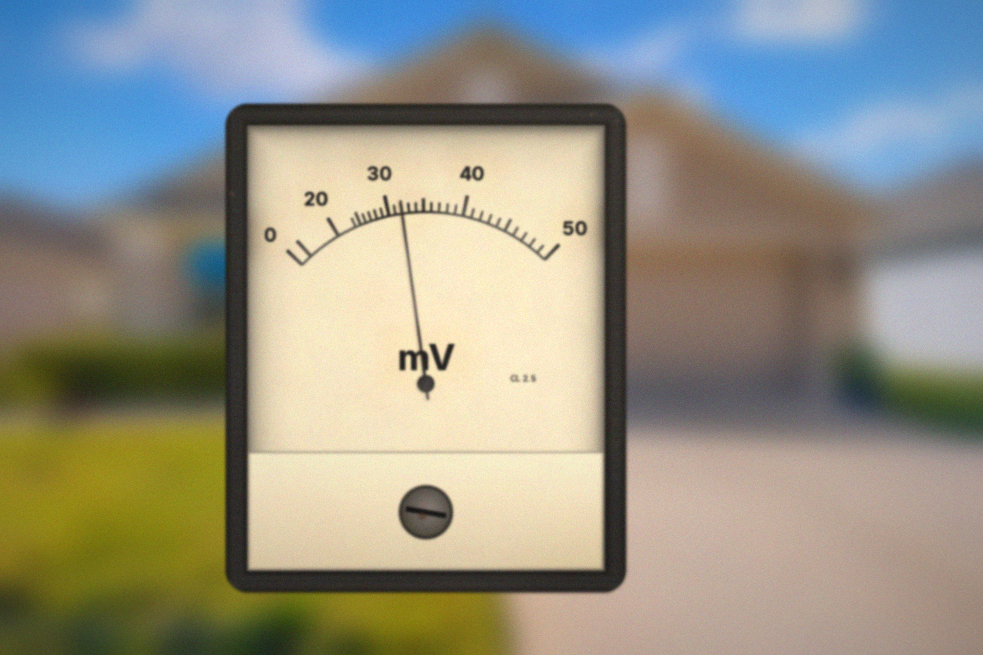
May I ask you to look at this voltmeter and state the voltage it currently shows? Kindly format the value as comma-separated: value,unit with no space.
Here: 32,mV
